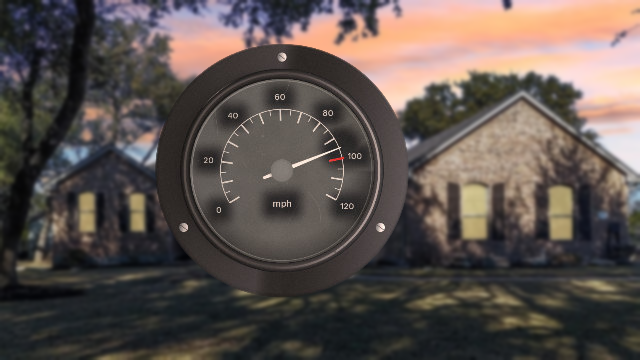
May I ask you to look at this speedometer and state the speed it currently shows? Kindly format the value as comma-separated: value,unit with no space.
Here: 95,mph
